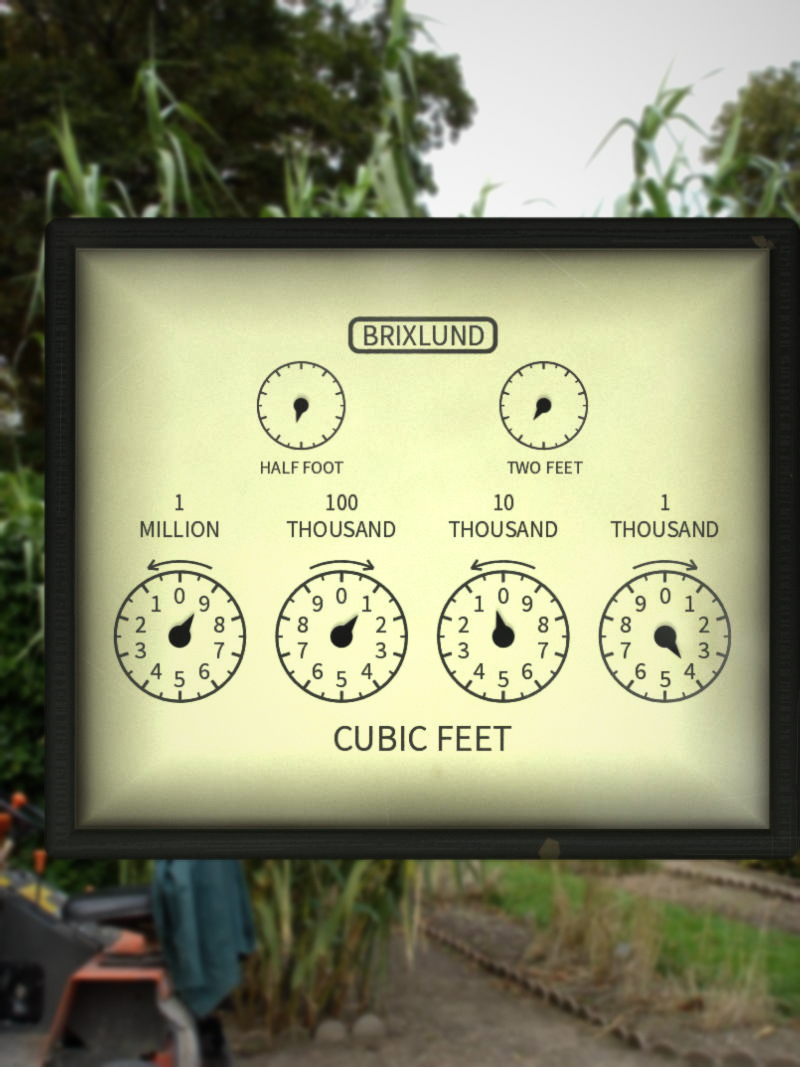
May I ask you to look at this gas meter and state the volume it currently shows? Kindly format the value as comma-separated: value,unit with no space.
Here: 910400,ft³
